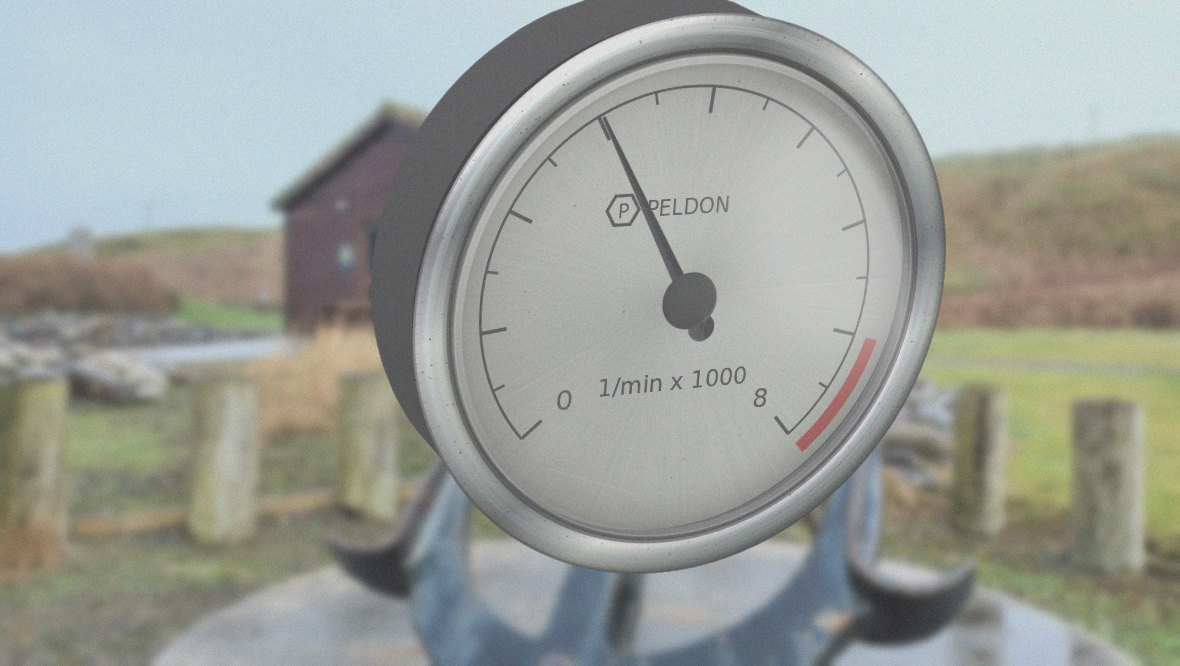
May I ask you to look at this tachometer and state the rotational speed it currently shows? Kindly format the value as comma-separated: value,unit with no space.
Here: 3000,rpm
